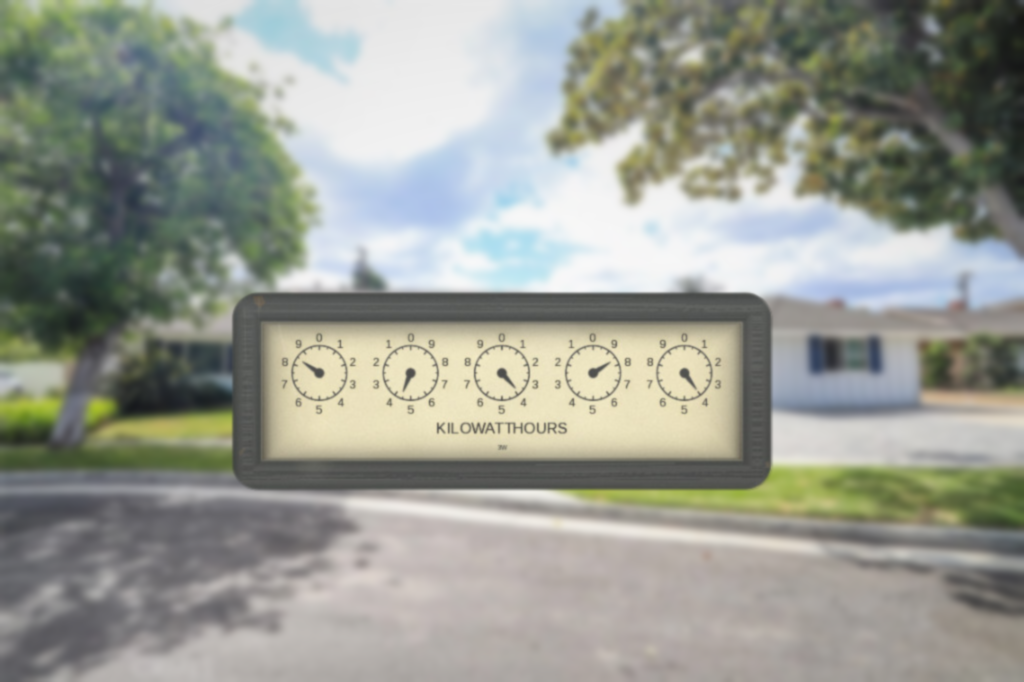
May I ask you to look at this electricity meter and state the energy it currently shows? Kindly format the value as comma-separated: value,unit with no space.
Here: 84384,kWh
